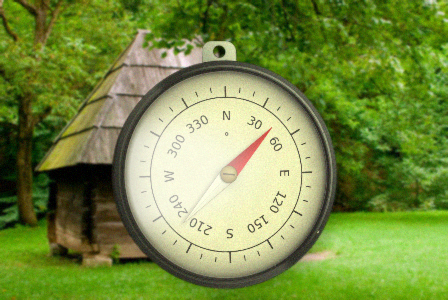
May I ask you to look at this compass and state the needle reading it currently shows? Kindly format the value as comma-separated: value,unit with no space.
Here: 45,°
